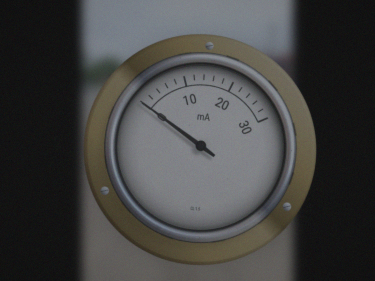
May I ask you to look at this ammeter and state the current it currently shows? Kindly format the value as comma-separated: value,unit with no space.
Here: 0,mA
